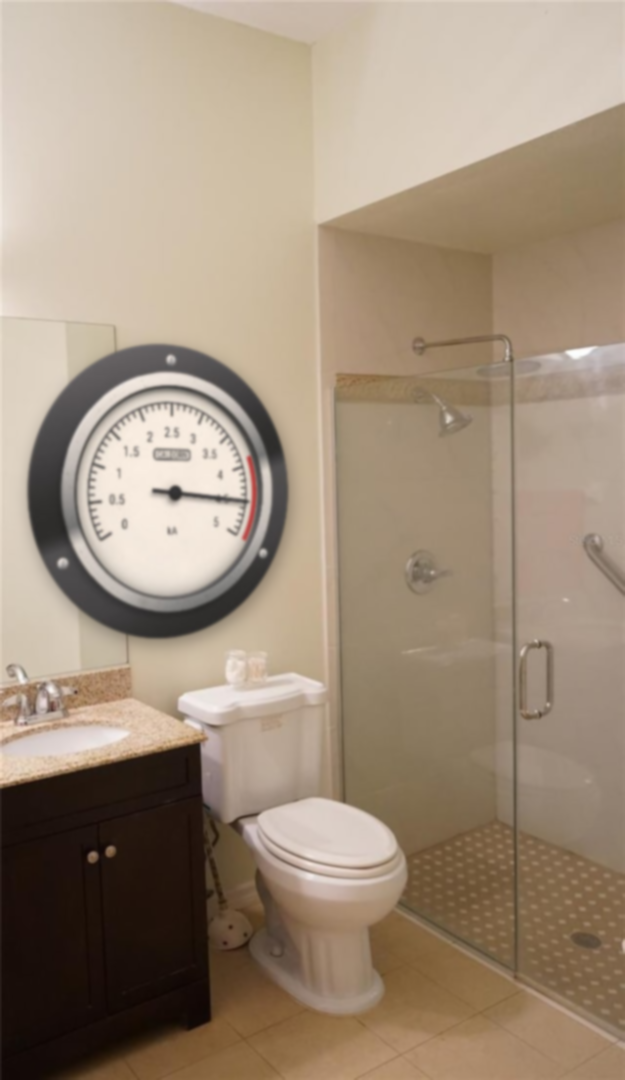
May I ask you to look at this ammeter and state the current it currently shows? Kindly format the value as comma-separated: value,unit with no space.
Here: 4.5,kA
